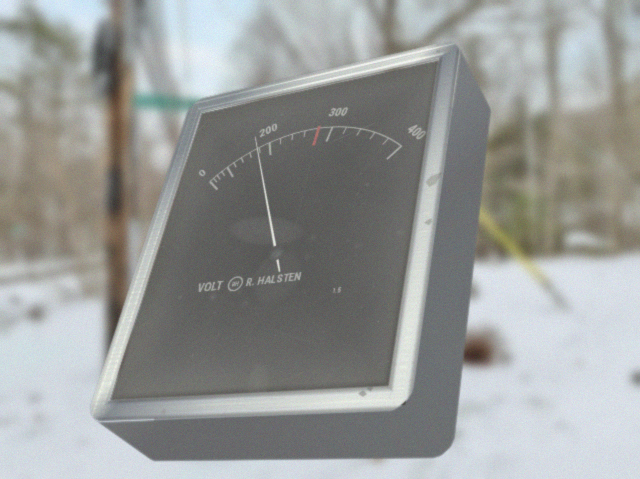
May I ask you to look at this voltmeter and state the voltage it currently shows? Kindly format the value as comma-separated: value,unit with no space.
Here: 180,V
